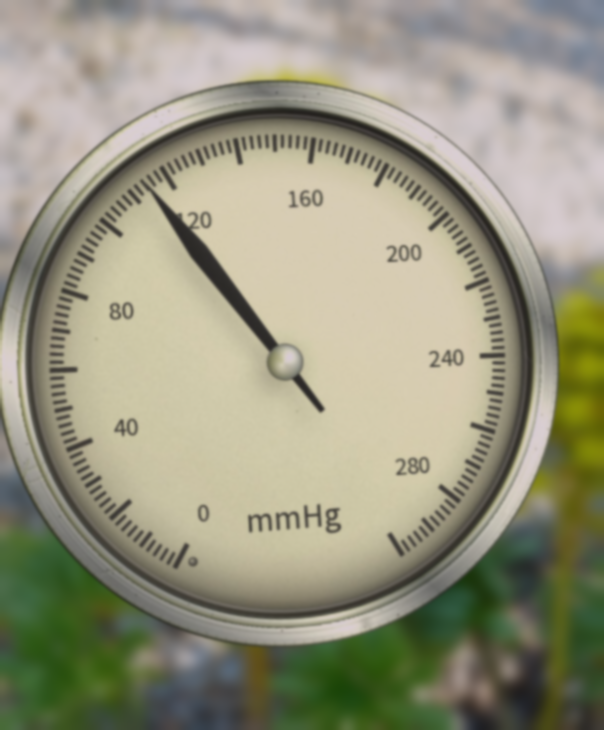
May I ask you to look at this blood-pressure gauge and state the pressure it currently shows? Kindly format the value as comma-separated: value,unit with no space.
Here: 114,mmHg
